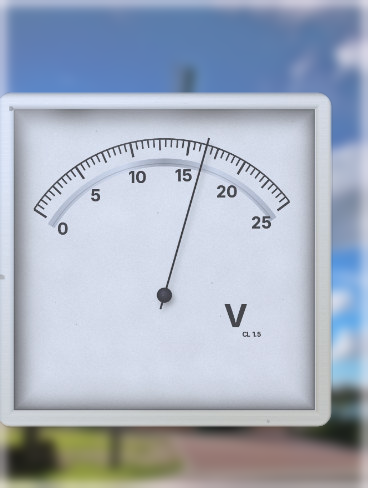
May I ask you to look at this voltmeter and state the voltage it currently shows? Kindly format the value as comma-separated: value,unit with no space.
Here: 16.5,V
